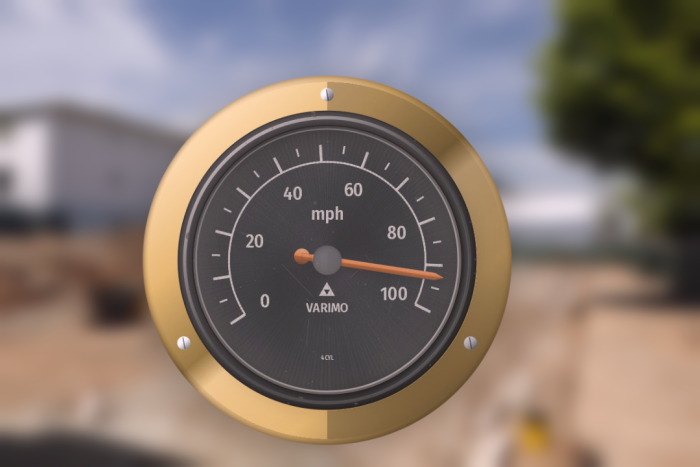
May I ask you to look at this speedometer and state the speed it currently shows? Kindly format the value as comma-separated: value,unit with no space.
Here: 92.5,mph
